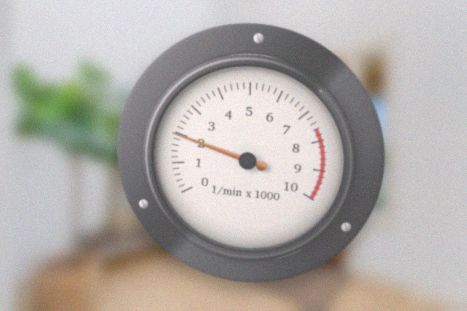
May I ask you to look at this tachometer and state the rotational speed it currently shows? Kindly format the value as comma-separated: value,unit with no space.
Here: 2000,rpm
